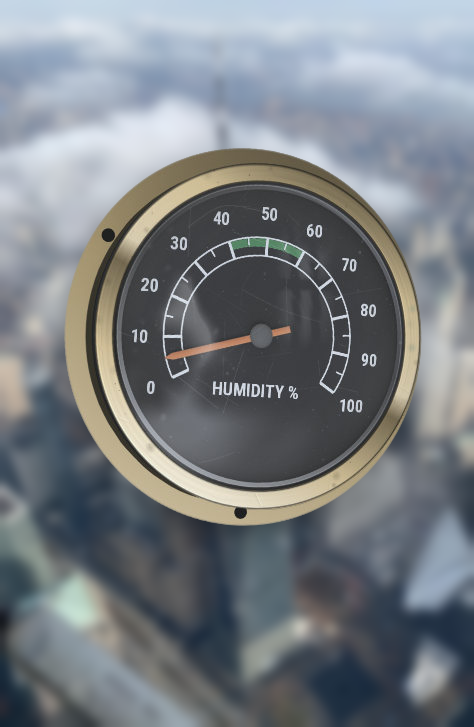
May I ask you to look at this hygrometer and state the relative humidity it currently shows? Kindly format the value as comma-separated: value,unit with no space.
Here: 5,%
